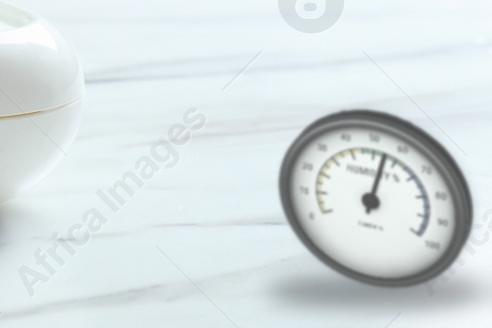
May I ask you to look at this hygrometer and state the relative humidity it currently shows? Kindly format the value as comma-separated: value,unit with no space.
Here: 55,%
